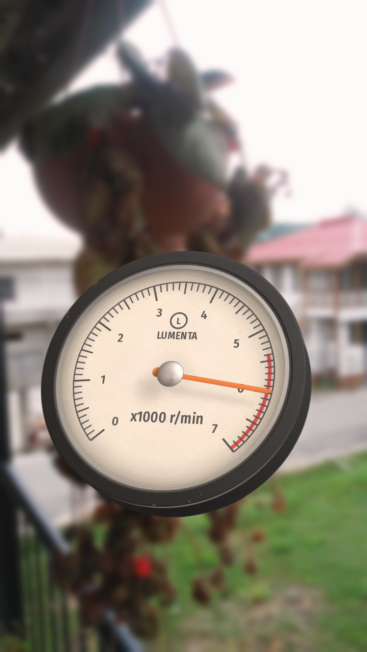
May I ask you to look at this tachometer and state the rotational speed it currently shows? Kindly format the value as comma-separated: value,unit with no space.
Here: 6000,rpm
